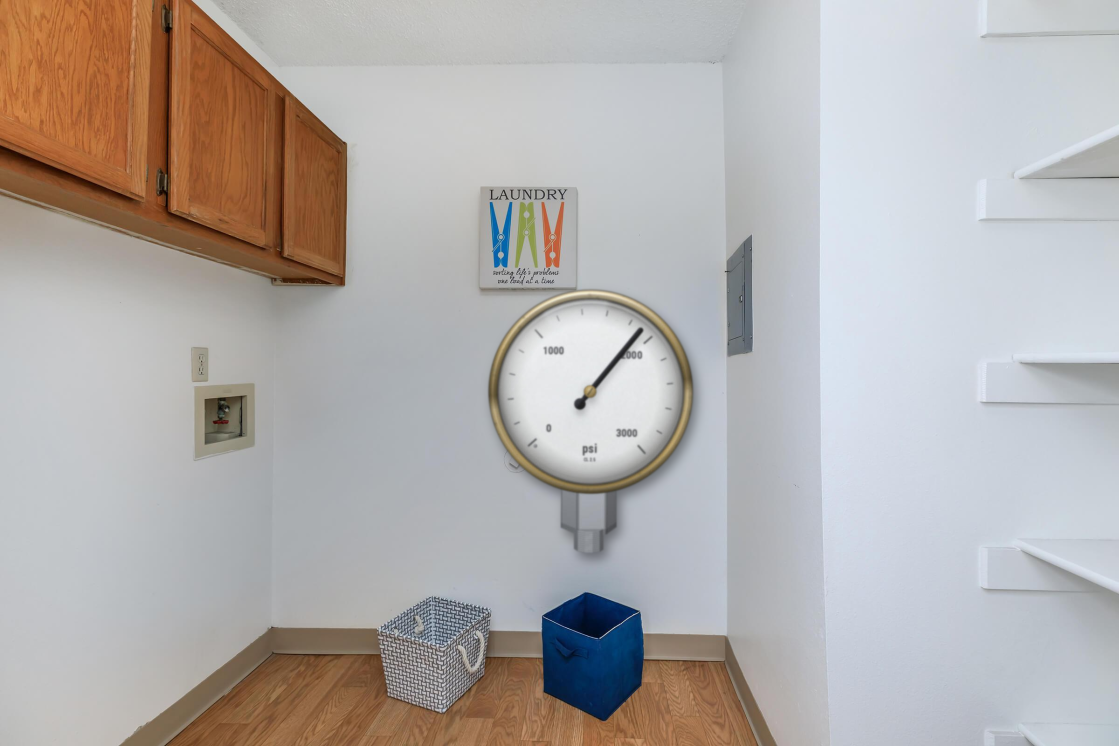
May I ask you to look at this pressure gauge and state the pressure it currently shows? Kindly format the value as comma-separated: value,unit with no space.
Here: 1900,psi
